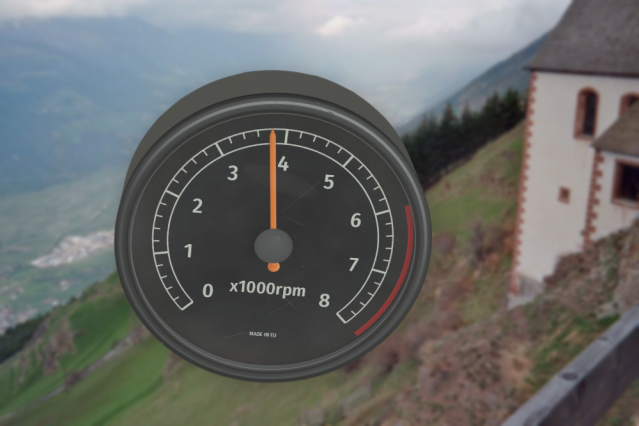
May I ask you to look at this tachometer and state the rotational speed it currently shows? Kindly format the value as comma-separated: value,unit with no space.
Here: 3800,rpm
